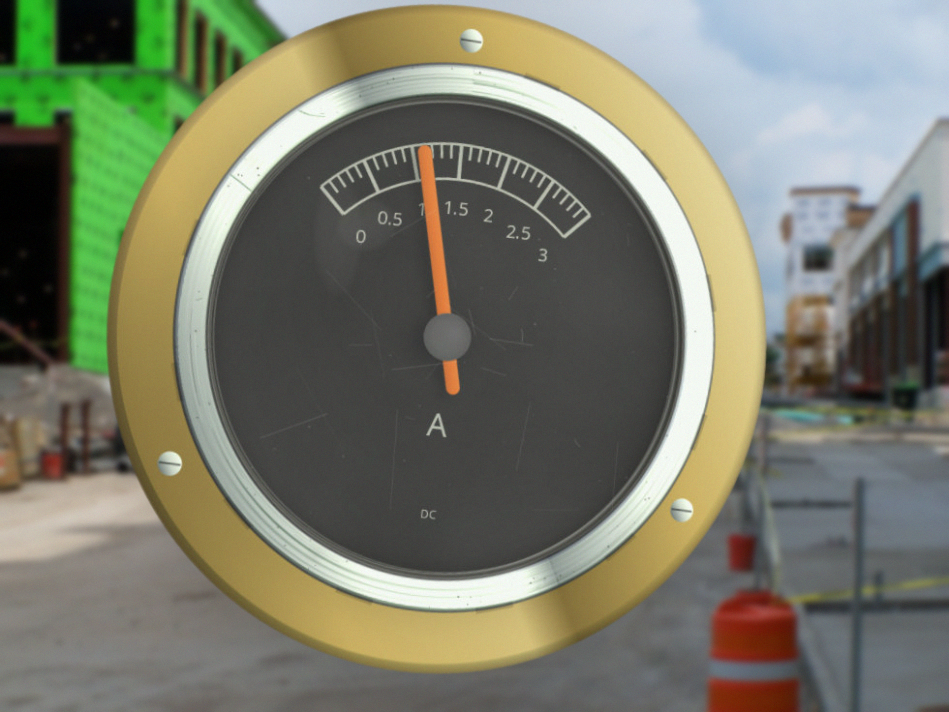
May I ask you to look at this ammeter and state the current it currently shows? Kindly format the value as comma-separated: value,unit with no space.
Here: 1.1,A
